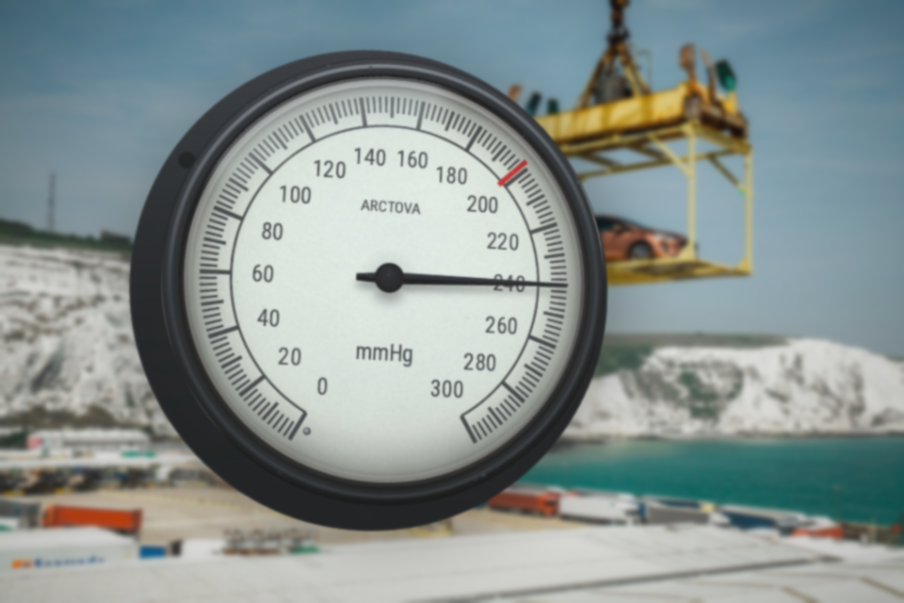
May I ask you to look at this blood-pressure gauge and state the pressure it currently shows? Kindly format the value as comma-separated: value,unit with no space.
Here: 240,mmHg
